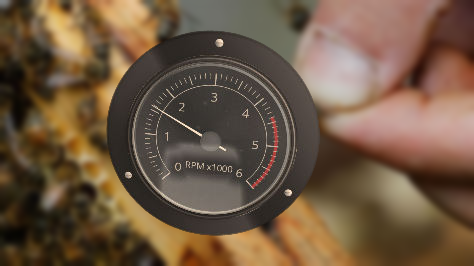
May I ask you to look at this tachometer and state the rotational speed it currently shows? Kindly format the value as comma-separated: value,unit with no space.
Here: 1600,rpm
